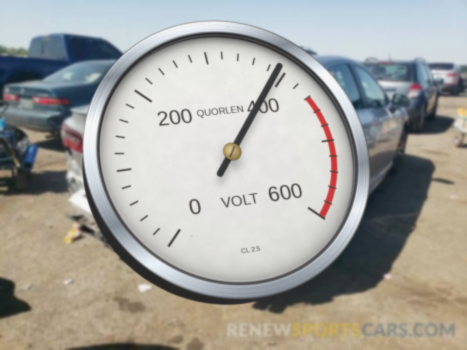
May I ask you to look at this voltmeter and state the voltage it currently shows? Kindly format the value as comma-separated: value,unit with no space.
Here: 390,V
